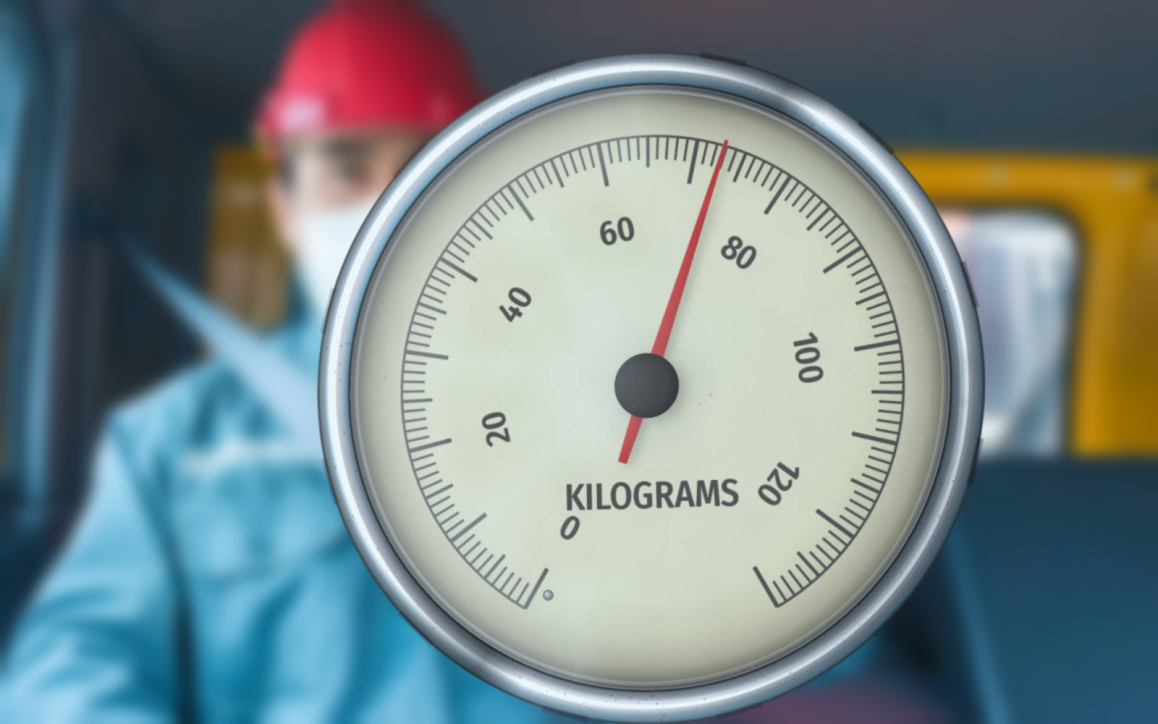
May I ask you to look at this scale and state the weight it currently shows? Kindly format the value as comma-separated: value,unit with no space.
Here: 73,kg
